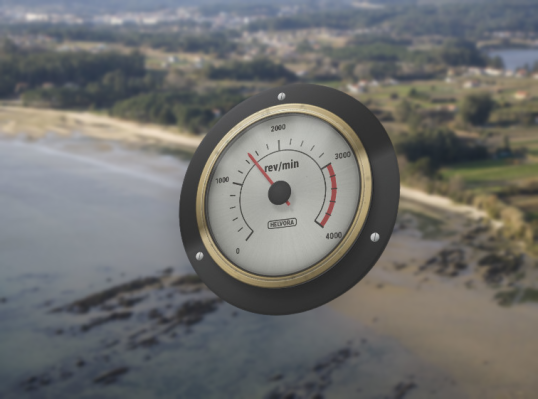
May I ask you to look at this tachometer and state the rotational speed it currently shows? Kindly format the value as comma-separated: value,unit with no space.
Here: 1500,rpm
